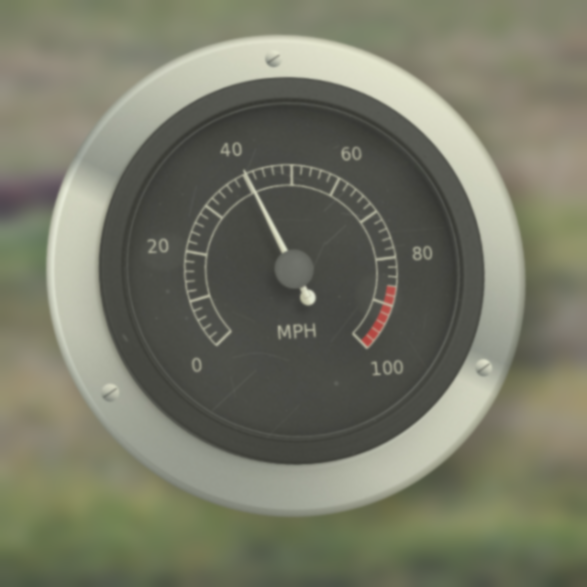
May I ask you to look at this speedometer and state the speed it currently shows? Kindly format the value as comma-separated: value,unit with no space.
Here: 40,mph
